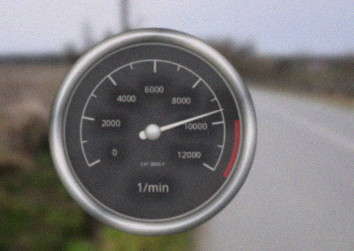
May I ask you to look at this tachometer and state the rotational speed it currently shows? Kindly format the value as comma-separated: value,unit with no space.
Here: 9500,rpm
